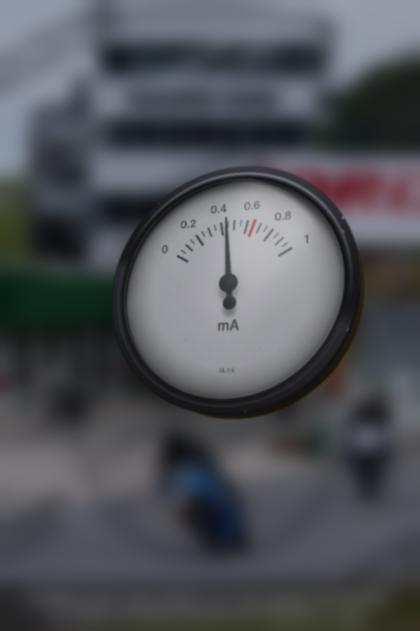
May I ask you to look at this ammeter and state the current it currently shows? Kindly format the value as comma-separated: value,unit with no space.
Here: 0.45,mA
